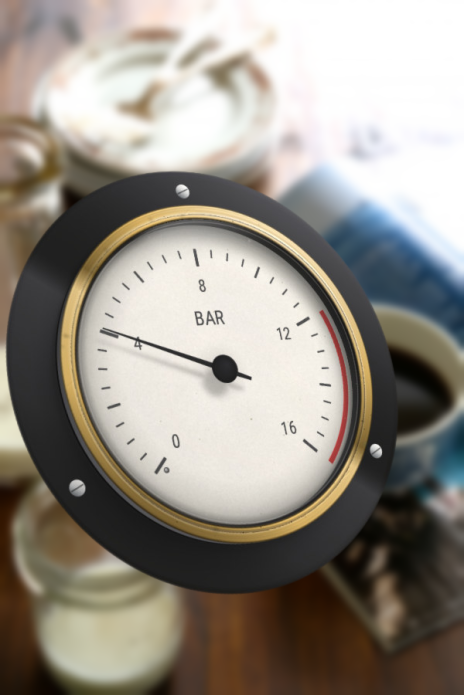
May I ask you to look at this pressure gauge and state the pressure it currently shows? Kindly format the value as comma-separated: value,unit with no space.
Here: 4,bar
